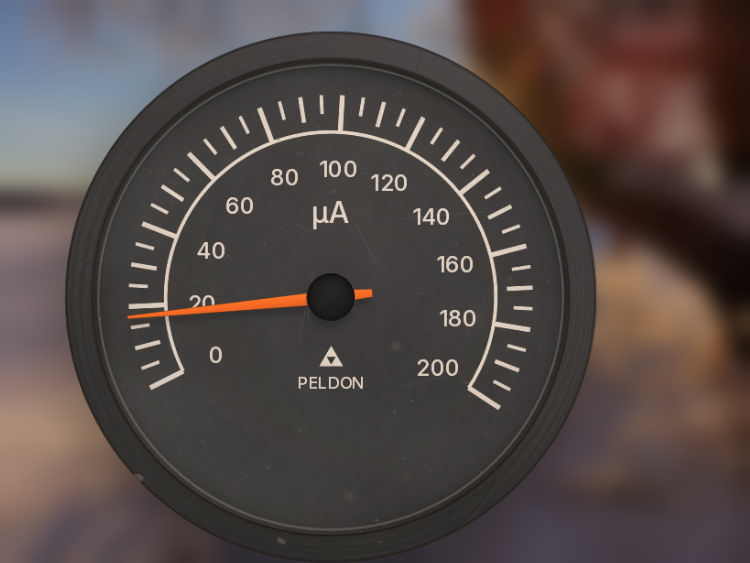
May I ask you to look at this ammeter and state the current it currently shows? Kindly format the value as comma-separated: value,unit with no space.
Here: 17.5,µA
